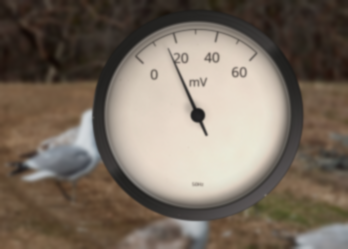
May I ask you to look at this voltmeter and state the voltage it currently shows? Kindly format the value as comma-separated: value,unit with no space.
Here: 15,mV
